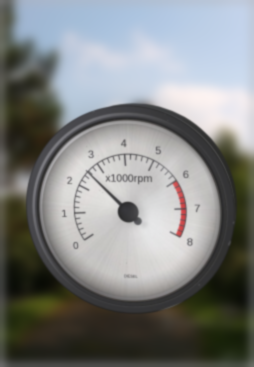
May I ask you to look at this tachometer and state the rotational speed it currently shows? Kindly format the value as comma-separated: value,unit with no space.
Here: 2600,rpm
